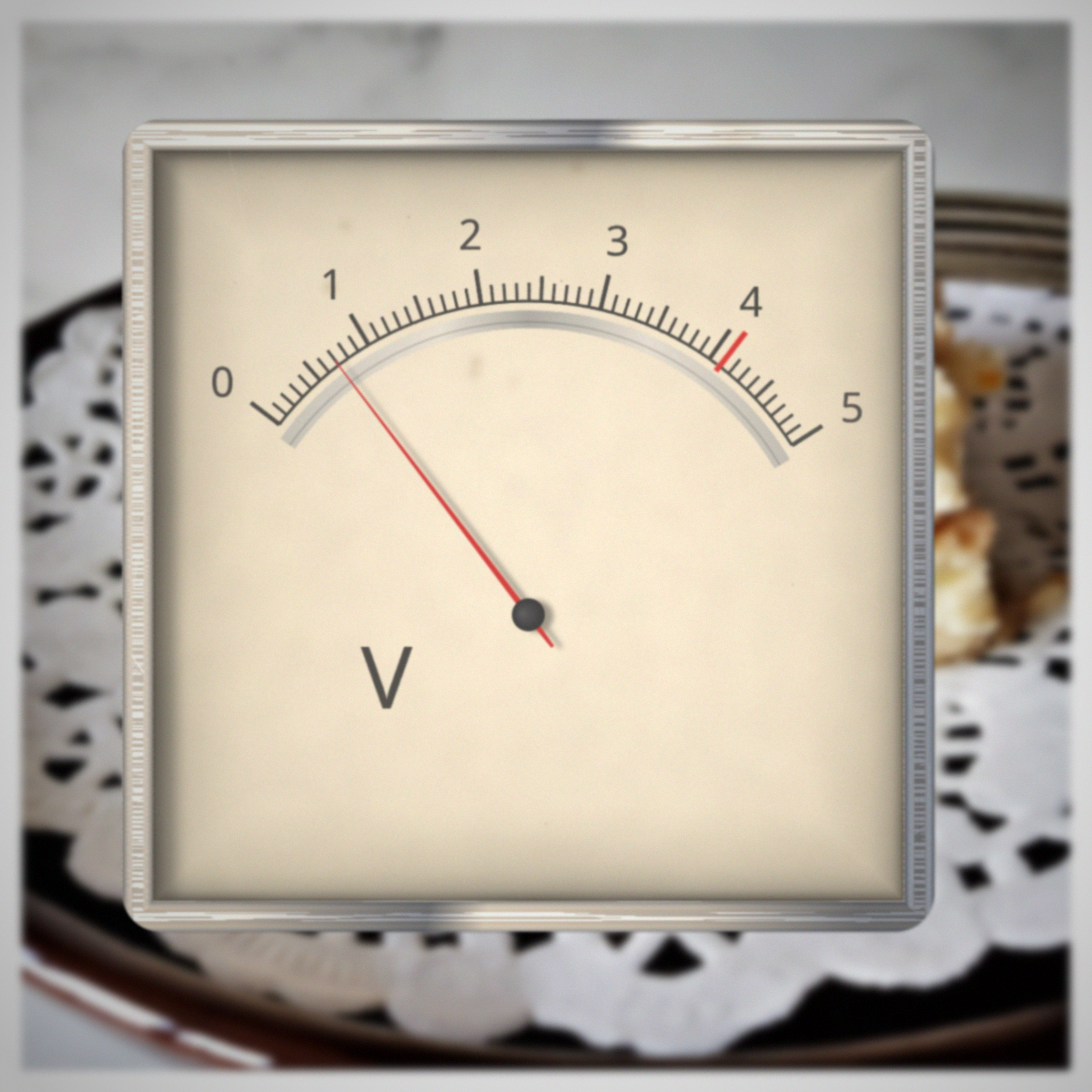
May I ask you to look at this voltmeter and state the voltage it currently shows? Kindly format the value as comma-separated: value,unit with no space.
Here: 0.7,V
